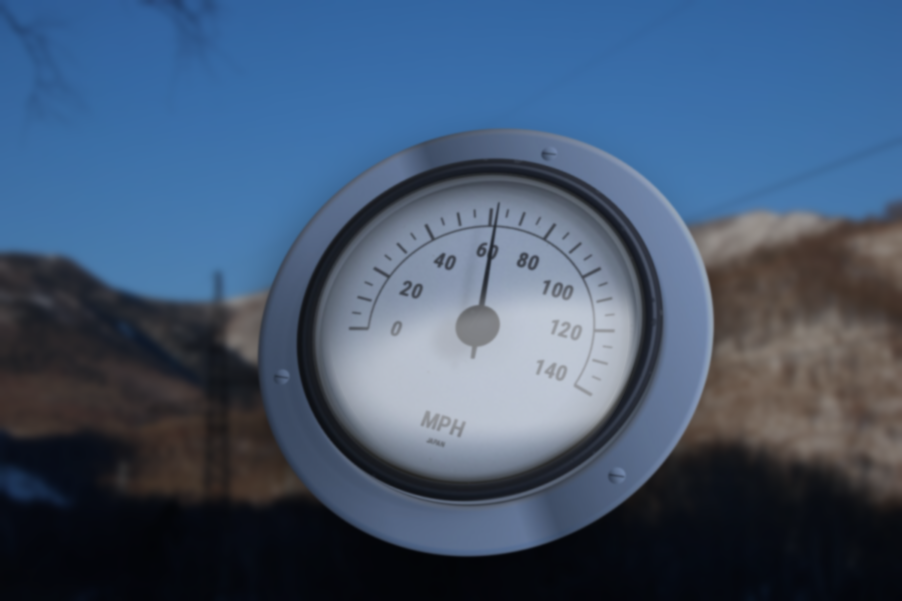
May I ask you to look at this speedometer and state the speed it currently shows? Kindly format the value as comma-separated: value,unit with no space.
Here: 62.5,mph
